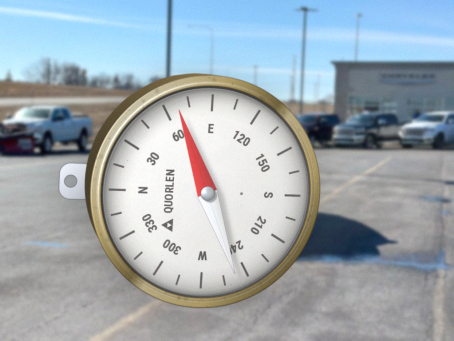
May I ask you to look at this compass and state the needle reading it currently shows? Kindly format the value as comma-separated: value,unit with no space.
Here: 67.5,°
